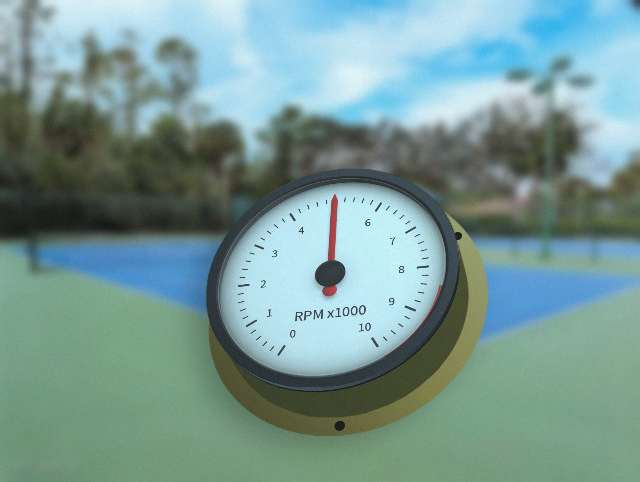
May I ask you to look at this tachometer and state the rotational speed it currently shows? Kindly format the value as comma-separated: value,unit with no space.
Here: 5000,rpm
